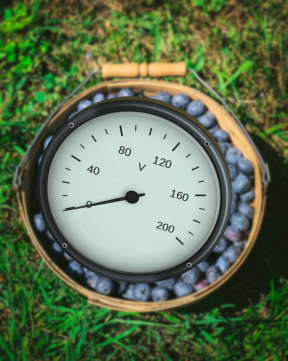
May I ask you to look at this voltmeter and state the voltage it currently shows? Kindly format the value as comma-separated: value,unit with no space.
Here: 0,V
